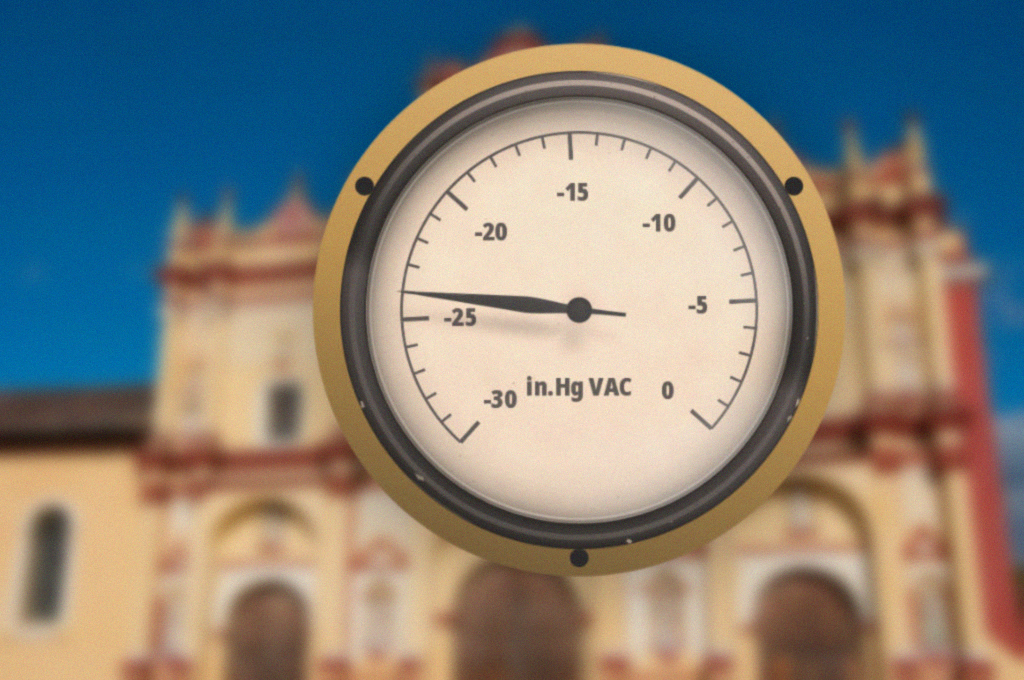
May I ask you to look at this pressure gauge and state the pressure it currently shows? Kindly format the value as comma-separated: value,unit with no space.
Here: -24,inHg
